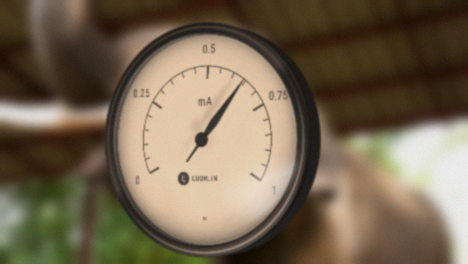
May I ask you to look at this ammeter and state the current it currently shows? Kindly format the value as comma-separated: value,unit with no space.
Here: 0.65,mA
